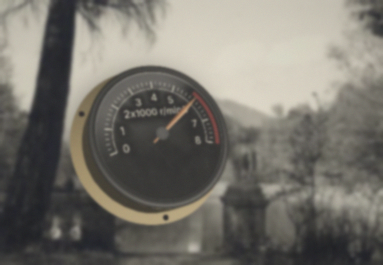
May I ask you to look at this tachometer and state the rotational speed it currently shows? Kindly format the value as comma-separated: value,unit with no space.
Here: 6000,rpm
